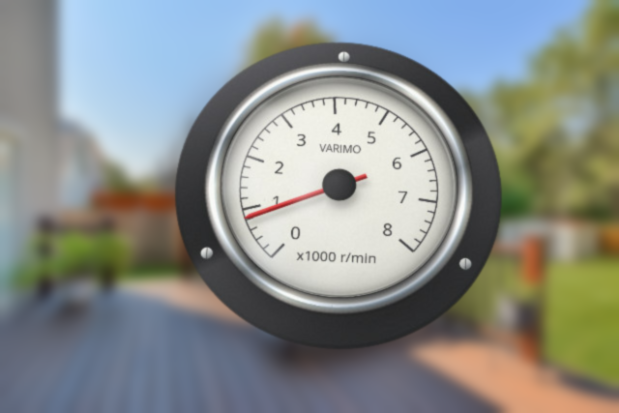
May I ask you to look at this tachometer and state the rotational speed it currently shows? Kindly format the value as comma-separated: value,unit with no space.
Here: 800,rpm
